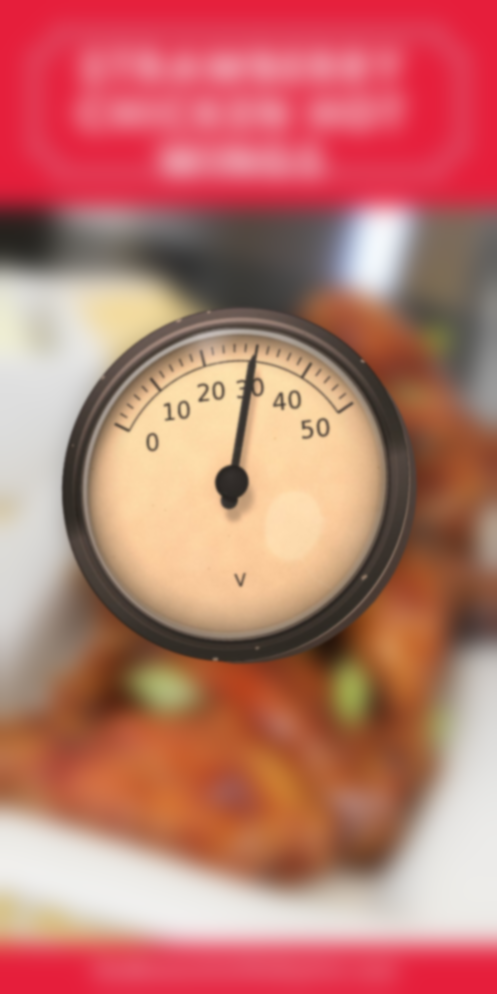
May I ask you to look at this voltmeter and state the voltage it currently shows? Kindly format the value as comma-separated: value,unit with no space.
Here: 30,V
